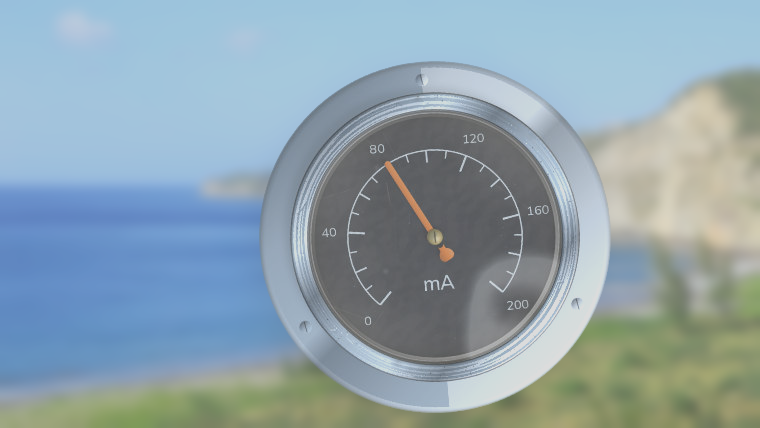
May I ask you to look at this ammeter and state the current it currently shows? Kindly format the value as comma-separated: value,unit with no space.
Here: 80,mA
